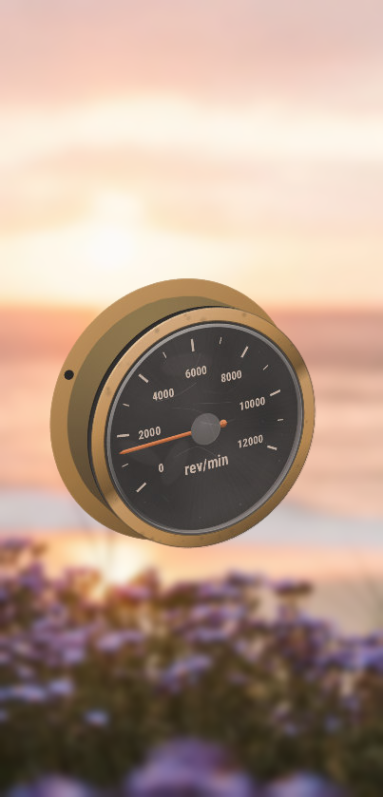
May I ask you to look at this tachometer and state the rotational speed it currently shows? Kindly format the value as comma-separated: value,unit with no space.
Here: 1500,rpm
